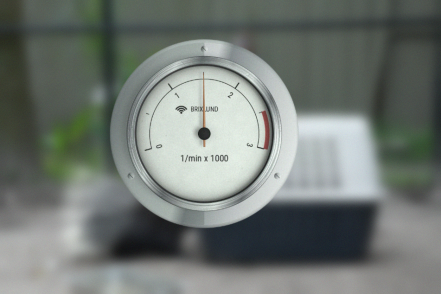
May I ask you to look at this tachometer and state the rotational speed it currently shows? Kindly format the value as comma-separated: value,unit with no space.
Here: 1500,rpm
